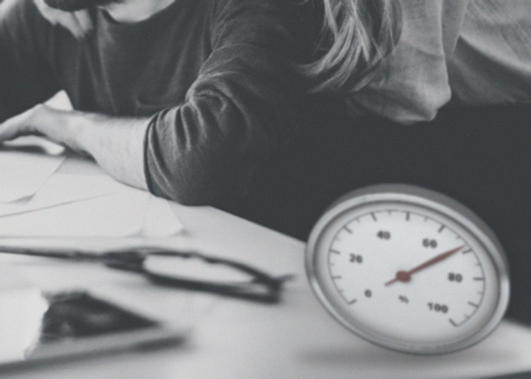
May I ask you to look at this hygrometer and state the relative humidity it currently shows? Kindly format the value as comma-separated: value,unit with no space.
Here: 67.5,%
